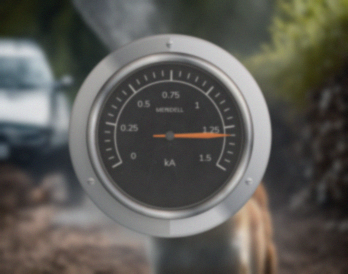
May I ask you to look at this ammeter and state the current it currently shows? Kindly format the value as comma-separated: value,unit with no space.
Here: 1.3,kA
